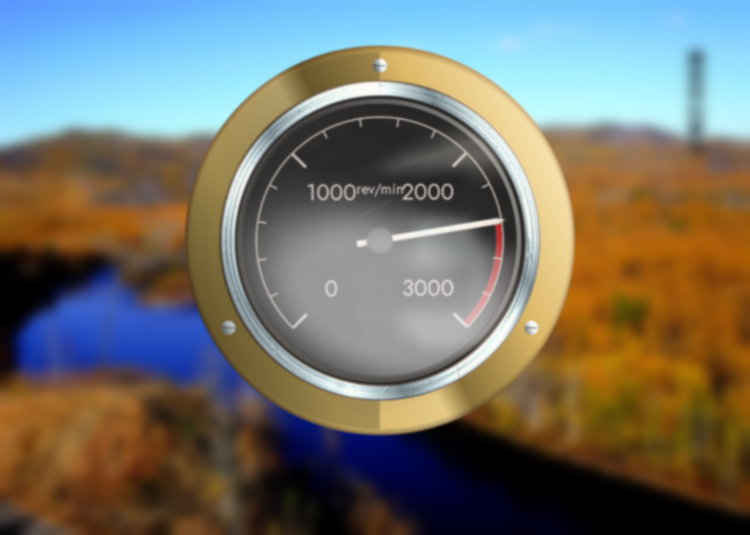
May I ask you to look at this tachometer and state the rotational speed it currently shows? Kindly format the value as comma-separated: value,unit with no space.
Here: 2400,rpm
